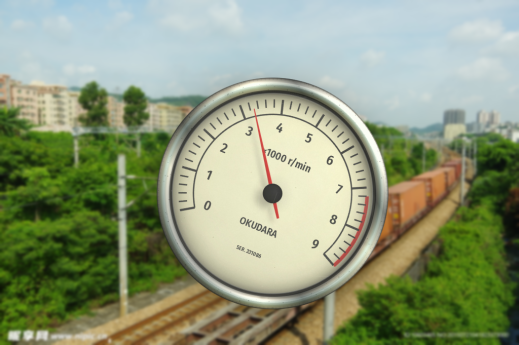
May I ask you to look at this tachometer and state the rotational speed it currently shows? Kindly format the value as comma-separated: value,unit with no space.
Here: 3300,rpm
